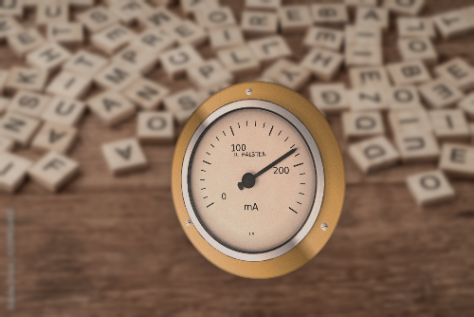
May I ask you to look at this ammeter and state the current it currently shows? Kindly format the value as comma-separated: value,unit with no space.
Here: 185,mA
